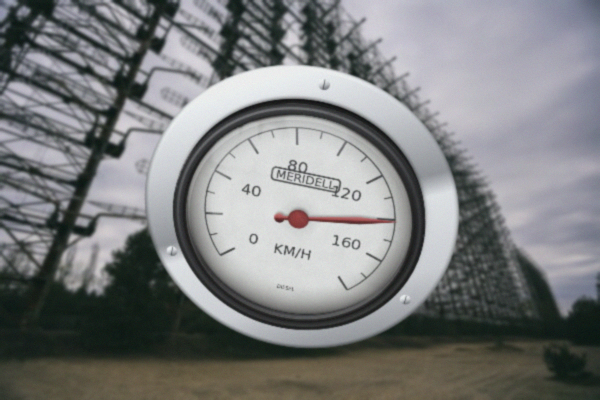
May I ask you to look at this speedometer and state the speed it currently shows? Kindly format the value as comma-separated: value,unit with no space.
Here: 140,km/h
